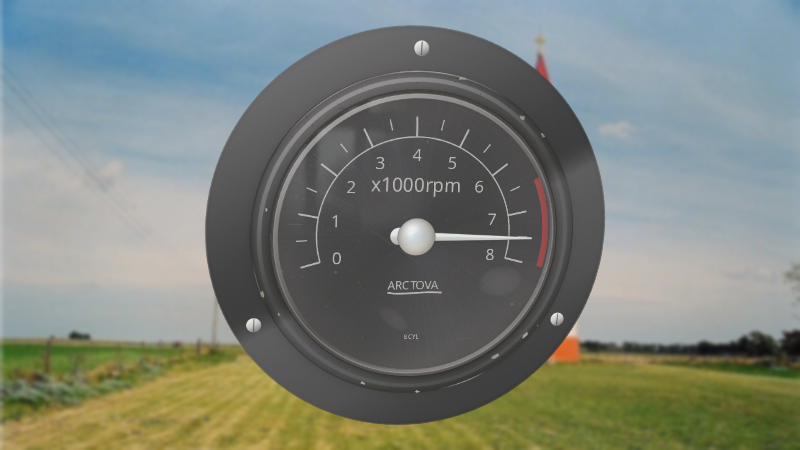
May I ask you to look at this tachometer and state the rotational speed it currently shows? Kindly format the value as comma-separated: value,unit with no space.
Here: 7500,rpm
